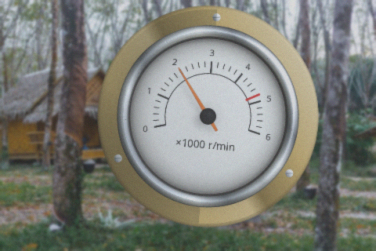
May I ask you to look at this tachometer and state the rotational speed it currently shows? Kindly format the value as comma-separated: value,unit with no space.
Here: 2000,rpm
